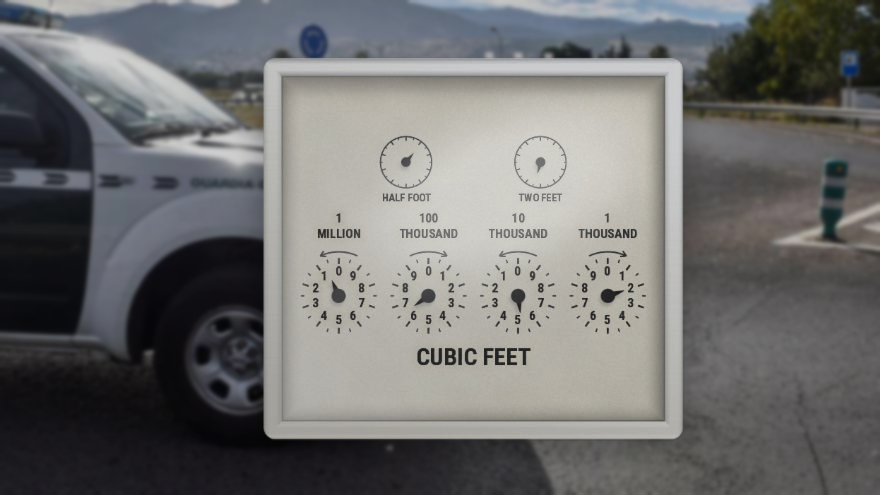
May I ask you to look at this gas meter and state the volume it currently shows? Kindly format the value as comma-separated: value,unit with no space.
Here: 65200,ft³
